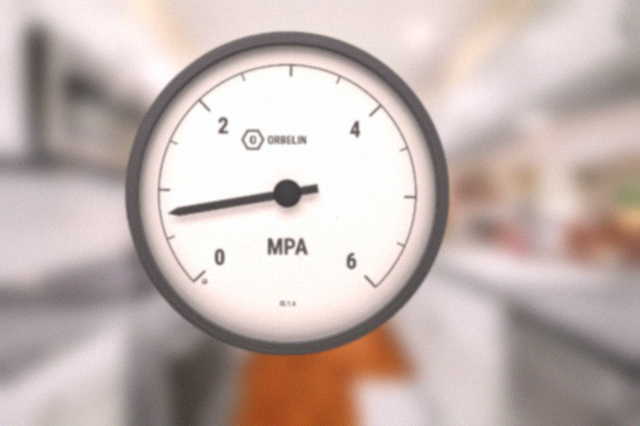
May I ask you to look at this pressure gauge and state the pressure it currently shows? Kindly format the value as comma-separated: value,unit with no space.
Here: 0.75,MPa
